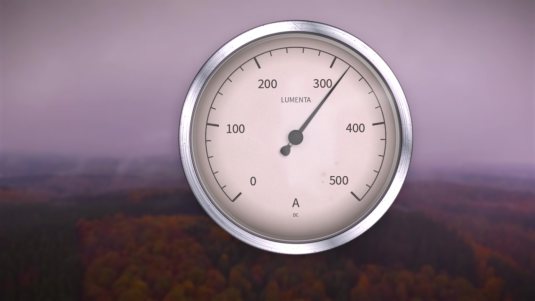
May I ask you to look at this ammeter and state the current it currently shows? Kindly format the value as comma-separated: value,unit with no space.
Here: 320,A
